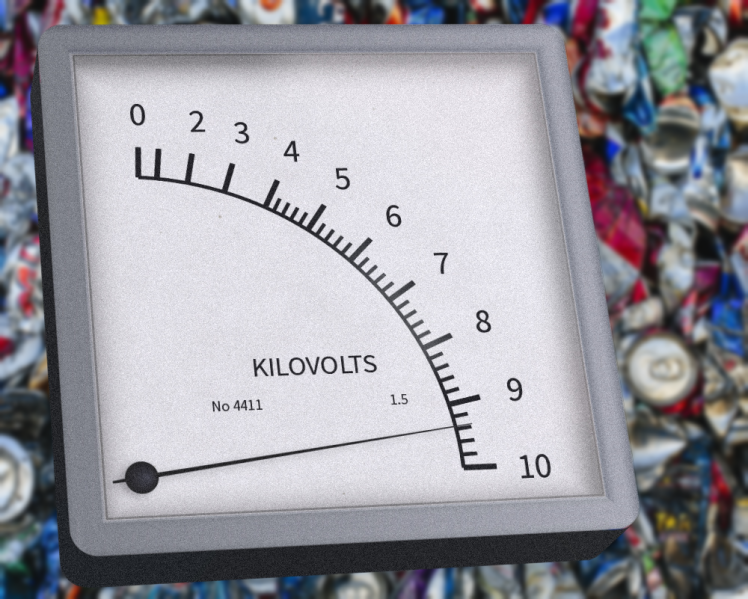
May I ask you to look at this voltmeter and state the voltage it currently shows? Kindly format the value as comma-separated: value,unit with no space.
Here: 9.4,kV
